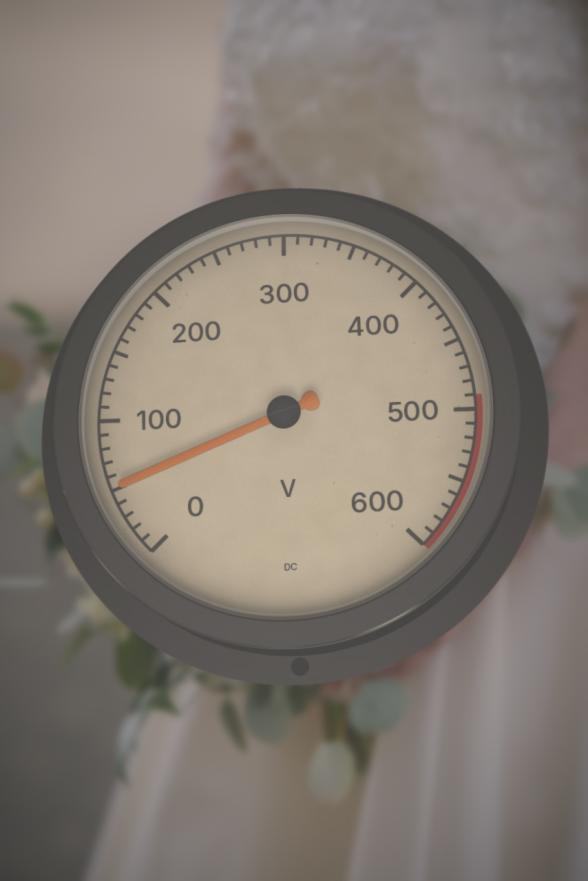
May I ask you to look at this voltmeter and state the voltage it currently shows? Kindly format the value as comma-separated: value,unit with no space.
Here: 50,V
